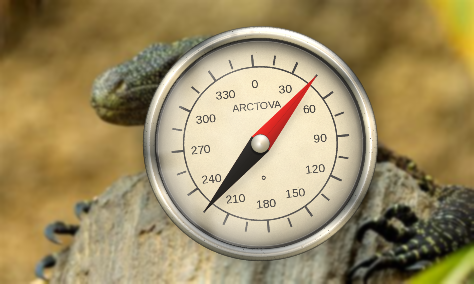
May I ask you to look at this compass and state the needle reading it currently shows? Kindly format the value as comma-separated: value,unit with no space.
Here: 45,°
